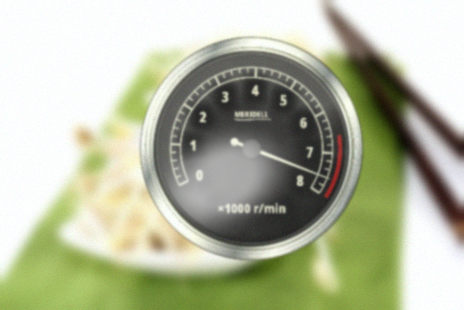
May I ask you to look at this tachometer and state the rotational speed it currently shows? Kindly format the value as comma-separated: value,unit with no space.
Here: 7600,rpm
